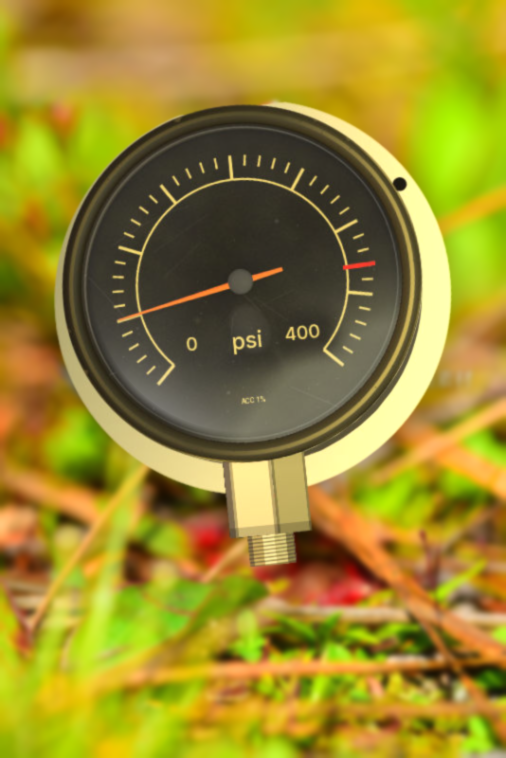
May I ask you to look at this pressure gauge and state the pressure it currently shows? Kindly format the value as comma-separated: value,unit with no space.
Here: 50,psi
